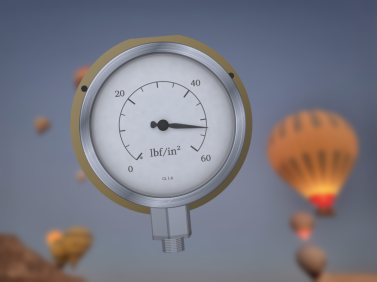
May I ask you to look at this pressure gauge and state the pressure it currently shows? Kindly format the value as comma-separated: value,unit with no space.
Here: 52.5,psi
